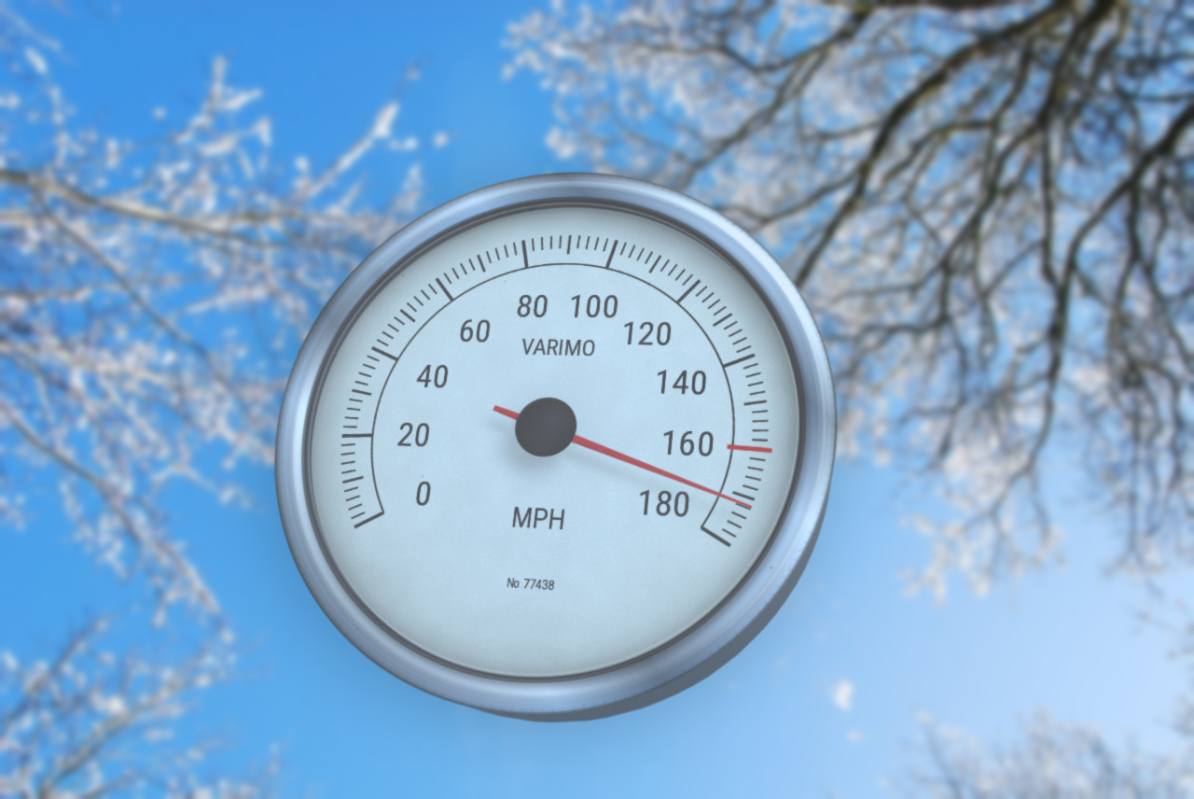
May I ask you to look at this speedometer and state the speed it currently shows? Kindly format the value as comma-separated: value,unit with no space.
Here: 172,mph
